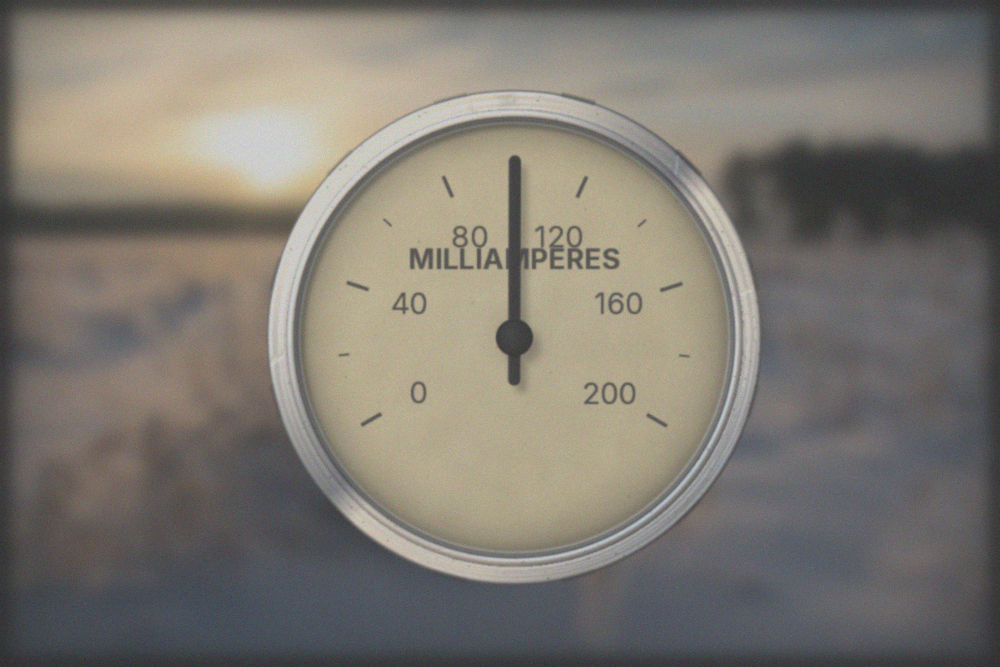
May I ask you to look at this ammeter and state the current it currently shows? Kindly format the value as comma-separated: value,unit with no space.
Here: 100,mA
